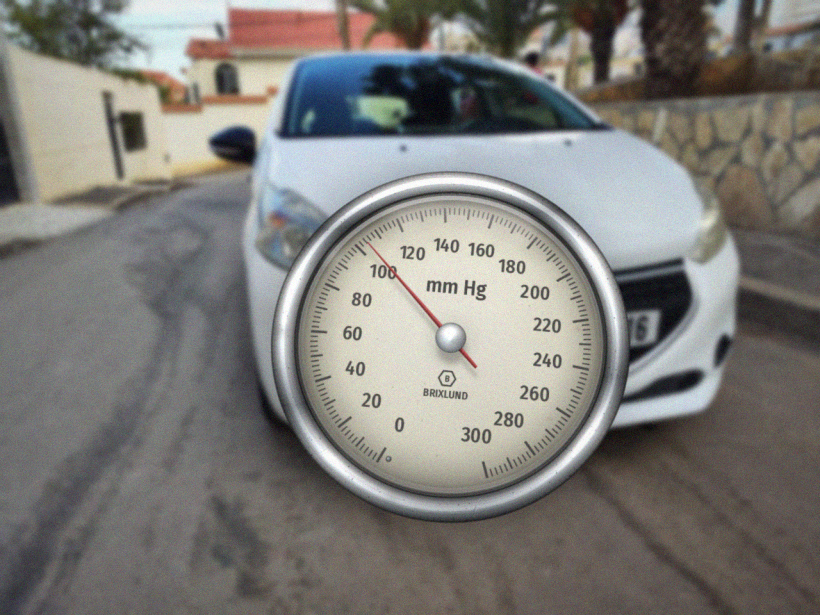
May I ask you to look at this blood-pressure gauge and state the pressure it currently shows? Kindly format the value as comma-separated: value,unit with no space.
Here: 104,mmHg
